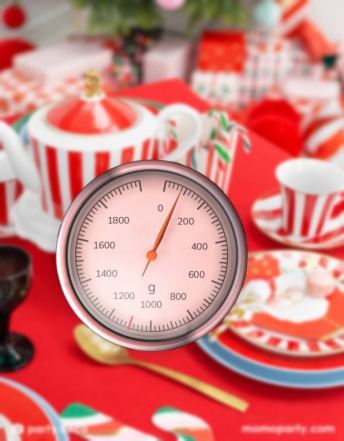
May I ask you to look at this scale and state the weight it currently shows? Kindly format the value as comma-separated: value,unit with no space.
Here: 80,g
